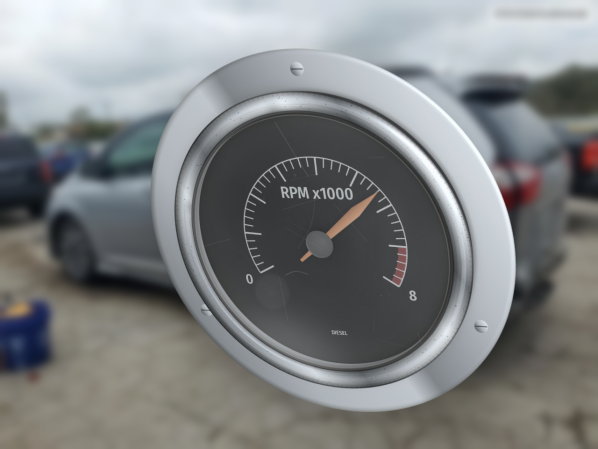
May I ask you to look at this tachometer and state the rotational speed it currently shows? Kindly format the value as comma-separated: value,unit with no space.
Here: 5600,rpm
